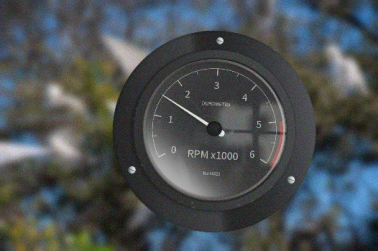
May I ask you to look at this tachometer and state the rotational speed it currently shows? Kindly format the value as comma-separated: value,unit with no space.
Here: 1500,rpm
